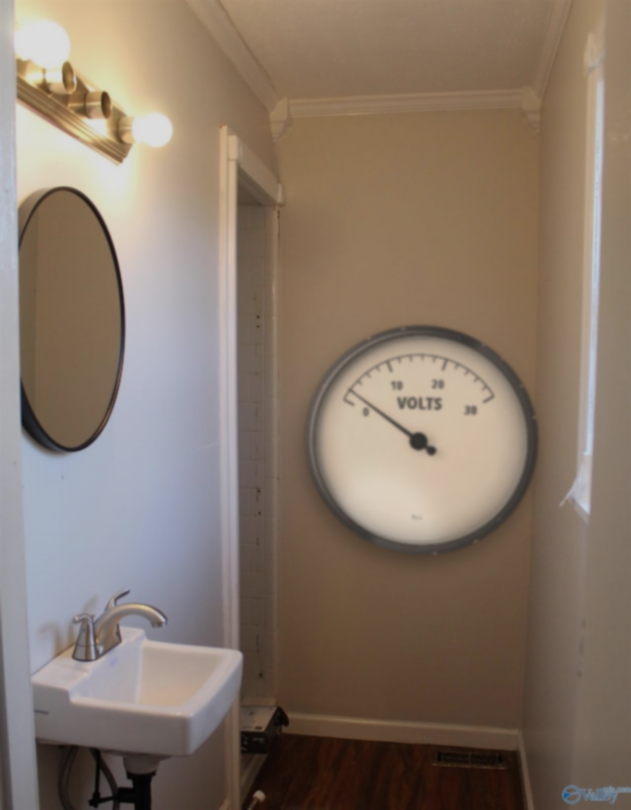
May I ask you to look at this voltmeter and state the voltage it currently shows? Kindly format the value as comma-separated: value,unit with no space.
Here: 2,V
